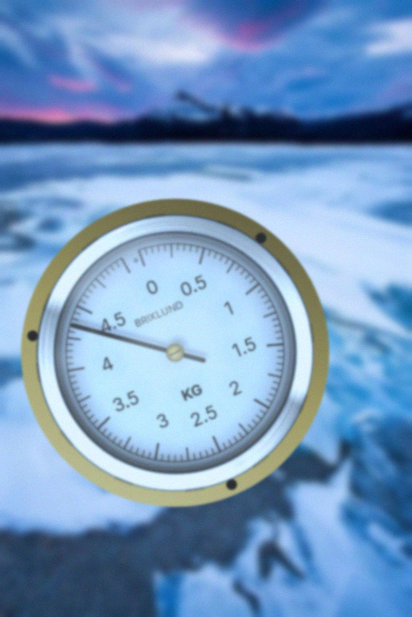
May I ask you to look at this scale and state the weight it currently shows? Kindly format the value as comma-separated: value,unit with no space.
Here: 4.35,kg
